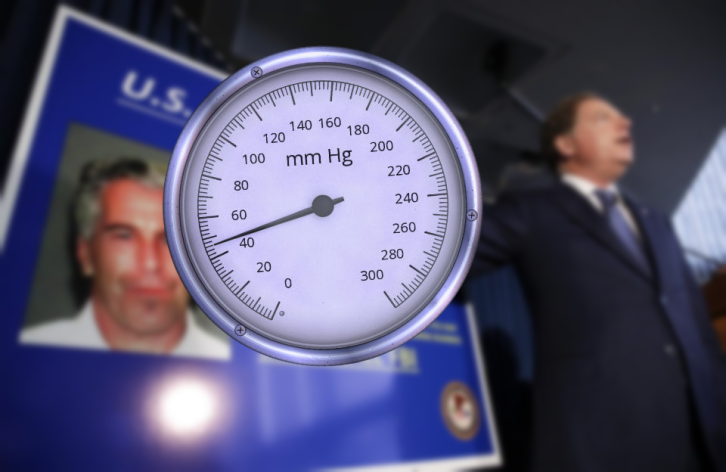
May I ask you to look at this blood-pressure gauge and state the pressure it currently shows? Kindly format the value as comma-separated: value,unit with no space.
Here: 46,mmHg
